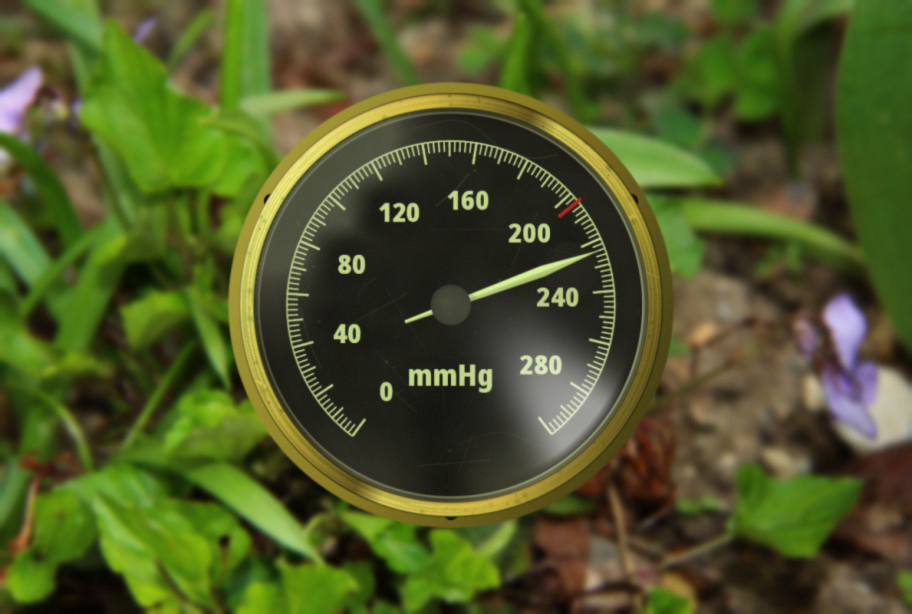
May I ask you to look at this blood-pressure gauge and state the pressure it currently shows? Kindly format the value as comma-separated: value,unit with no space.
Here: 224,mmHg
